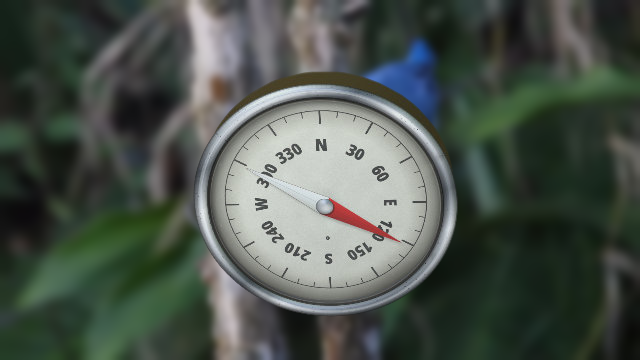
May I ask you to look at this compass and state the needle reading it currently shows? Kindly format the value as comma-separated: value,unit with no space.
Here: 120,°
